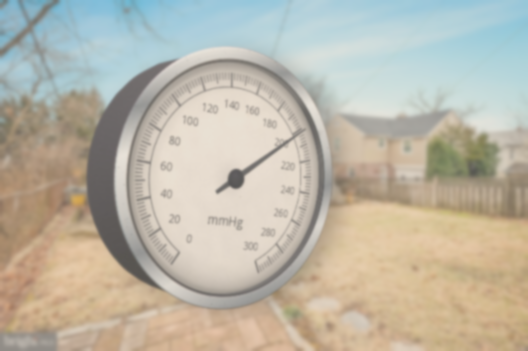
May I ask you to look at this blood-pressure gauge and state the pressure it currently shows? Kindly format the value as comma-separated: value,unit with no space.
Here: 200,mmHg
